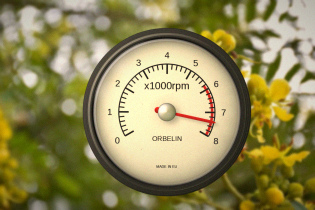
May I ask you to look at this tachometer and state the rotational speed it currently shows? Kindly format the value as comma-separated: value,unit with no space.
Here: 7400,rpm
